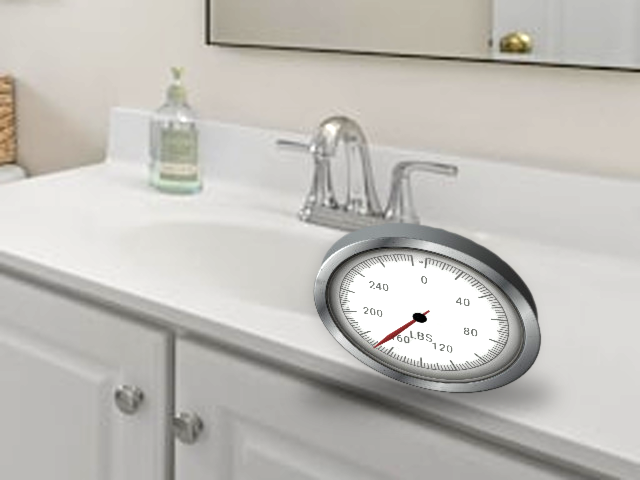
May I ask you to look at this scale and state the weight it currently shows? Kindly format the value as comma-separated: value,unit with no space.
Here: 170,lb
